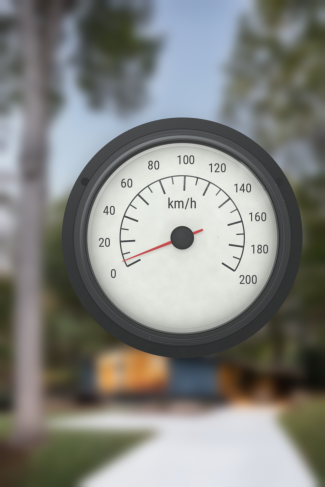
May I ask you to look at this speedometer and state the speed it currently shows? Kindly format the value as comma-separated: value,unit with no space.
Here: 5,km/h
